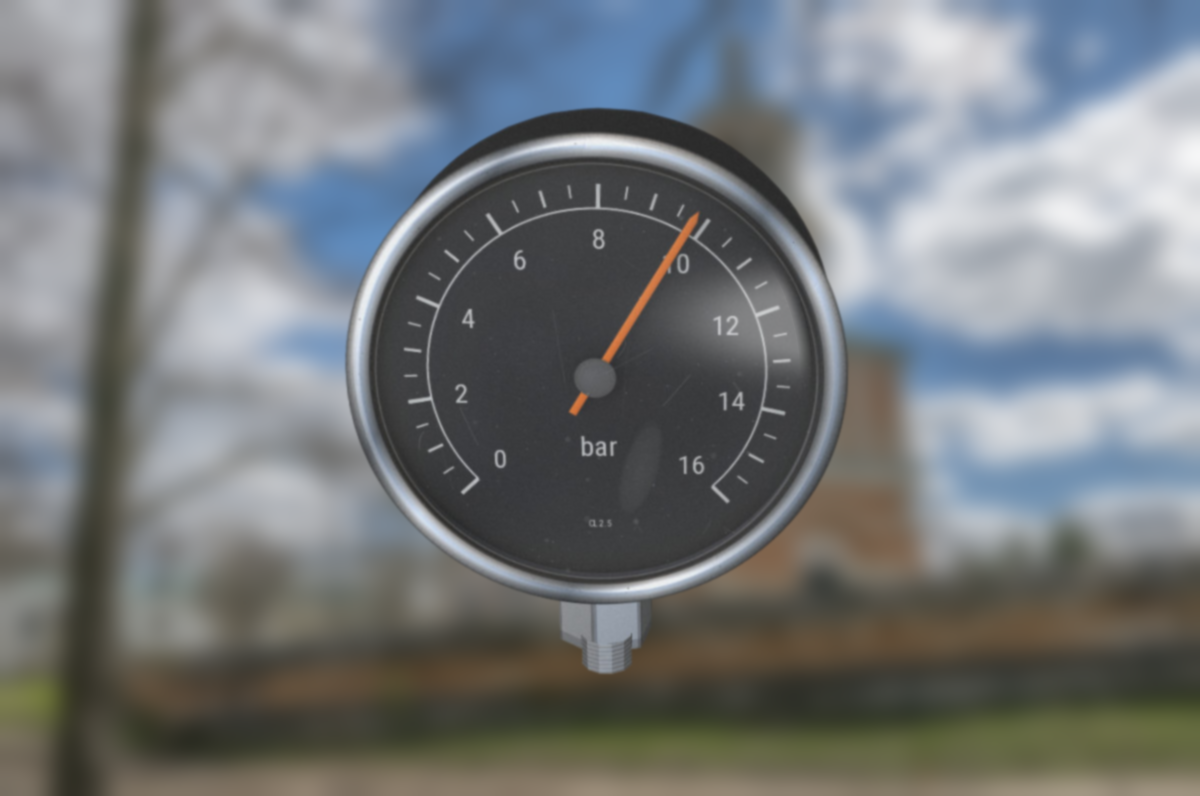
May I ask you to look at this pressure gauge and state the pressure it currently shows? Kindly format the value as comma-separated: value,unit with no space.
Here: 9.75,bar
